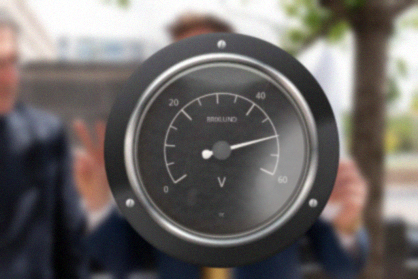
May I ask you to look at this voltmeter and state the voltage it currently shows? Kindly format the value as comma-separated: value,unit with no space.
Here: 50,V
